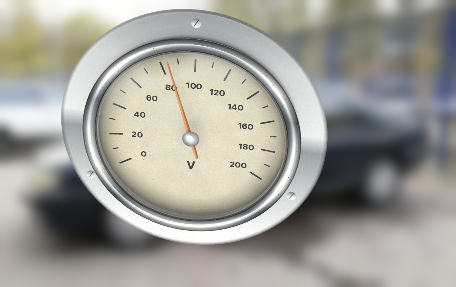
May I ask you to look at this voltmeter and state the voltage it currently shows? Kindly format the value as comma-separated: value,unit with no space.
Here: 85,V
